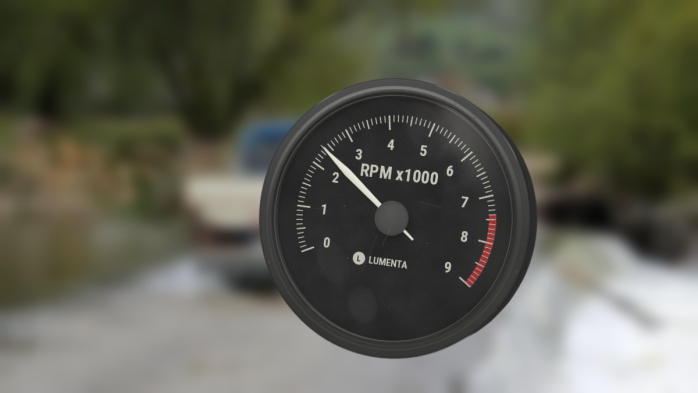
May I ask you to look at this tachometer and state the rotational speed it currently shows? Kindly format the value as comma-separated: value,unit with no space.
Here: 2400,rpm
